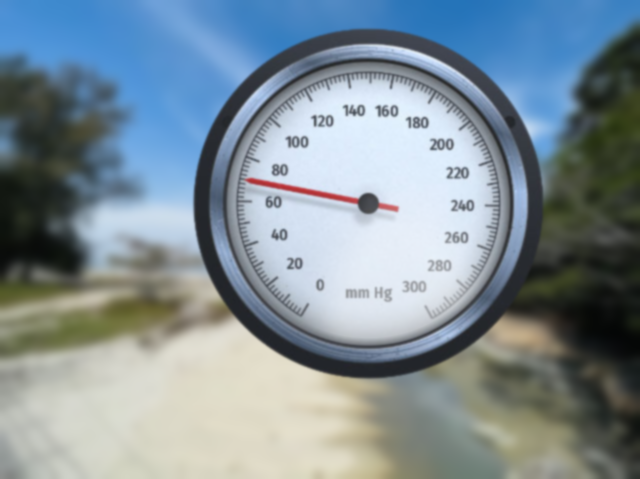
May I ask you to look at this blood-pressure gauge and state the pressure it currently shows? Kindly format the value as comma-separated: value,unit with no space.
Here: 70,mmHg
